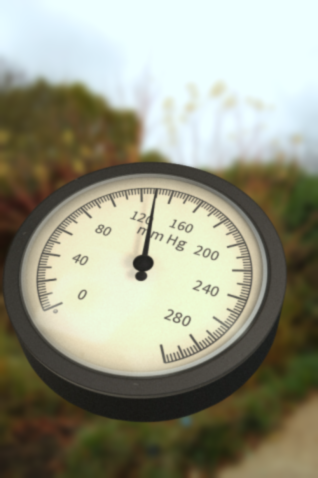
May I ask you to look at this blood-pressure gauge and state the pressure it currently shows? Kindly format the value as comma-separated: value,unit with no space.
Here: 130,mmHg
